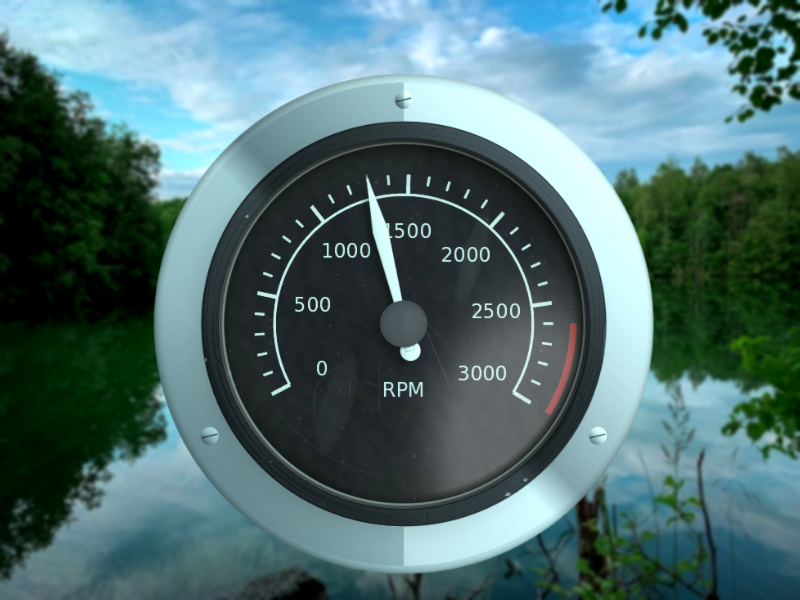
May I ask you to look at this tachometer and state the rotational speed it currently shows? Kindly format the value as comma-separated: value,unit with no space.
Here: 1300,rpm
